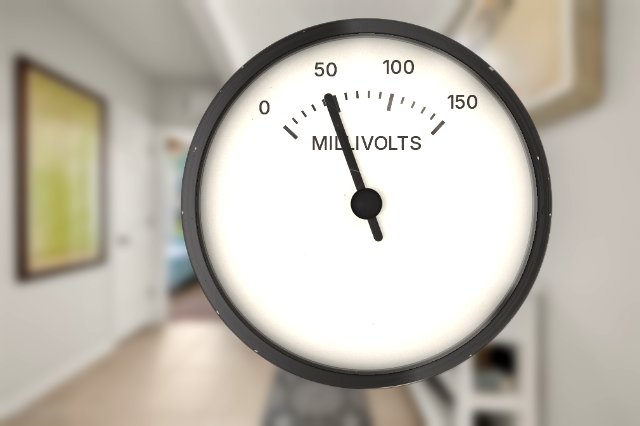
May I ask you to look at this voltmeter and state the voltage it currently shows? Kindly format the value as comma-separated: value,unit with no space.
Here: 45,mV
